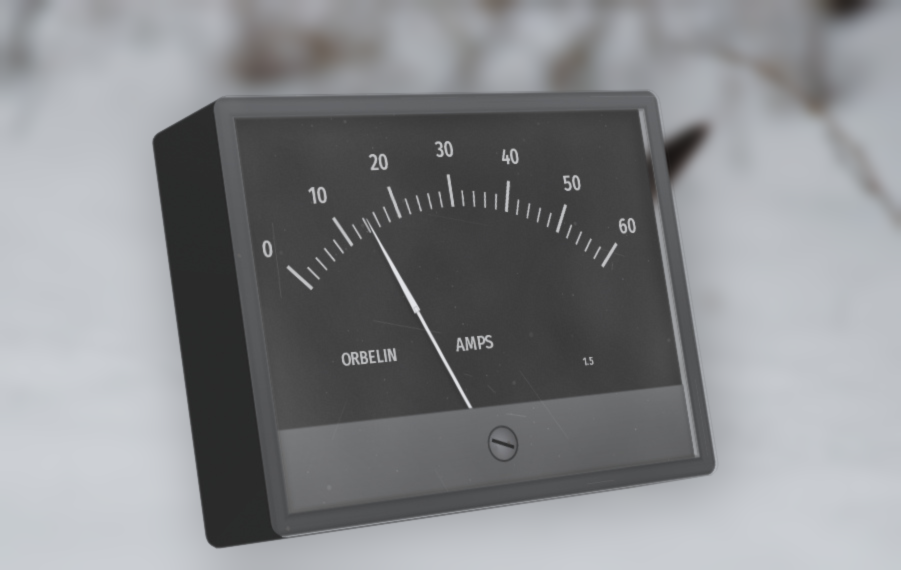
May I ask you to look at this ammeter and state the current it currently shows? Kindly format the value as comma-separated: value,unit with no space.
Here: 14,A
